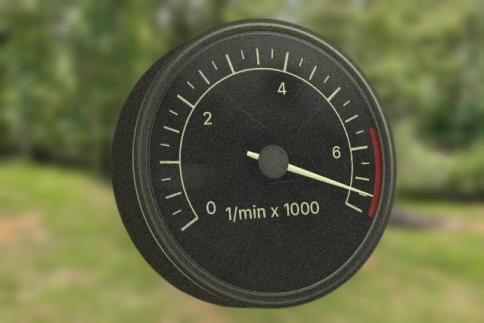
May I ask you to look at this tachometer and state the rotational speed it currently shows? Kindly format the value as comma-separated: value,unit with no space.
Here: 6750,rpm
